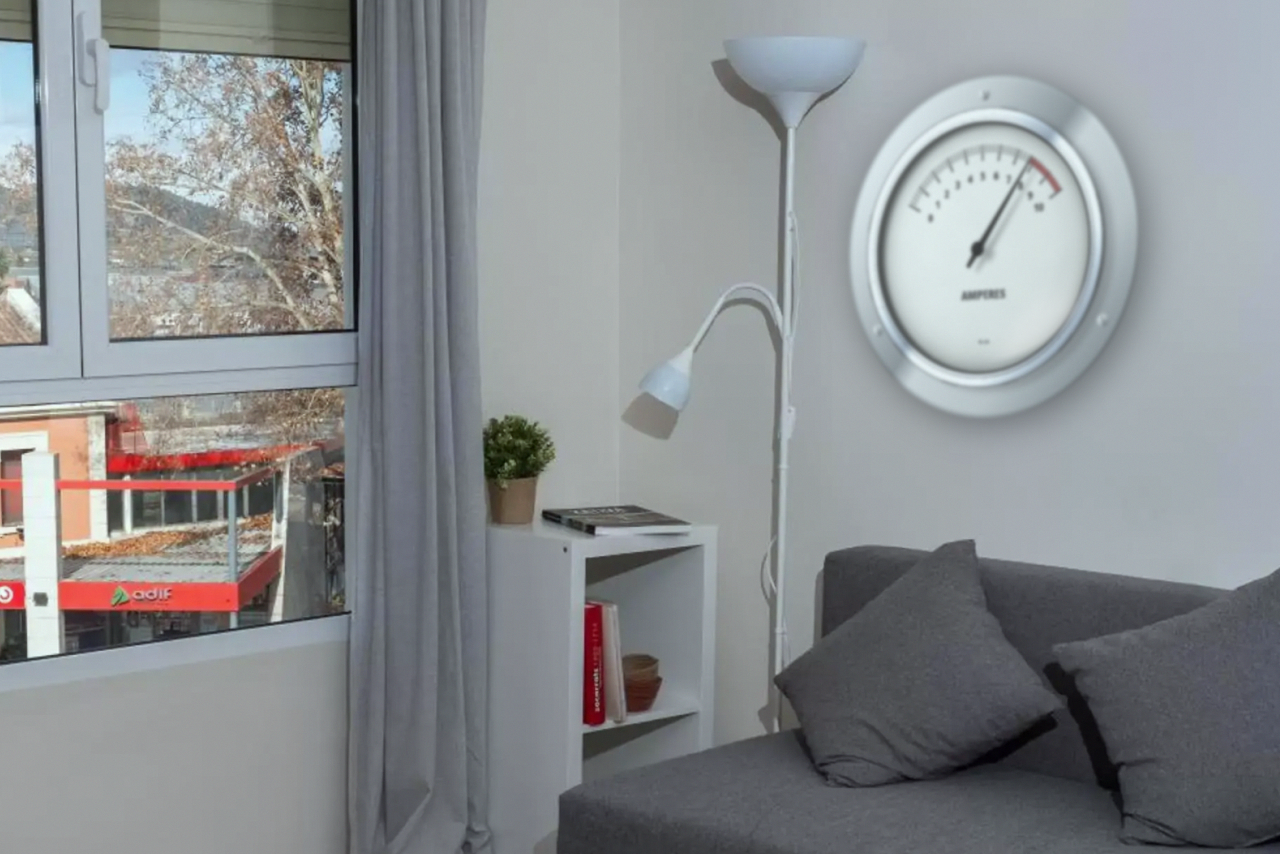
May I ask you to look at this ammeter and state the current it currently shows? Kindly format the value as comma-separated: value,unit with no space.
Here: 8,A
